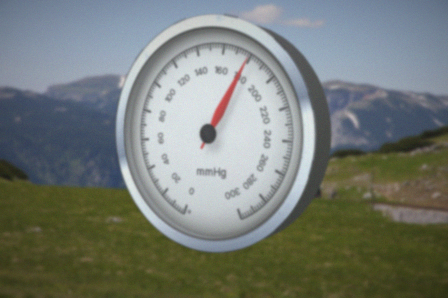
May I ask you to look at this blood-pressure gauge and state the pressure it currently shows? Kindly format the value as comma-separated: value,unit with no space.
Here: 180,mmHg
